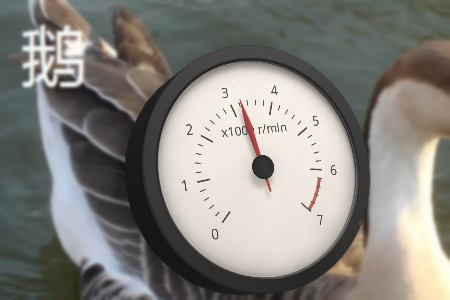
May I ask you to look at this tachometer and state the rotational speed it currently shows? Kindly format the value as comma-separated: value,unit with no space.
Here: 3200,rpm
